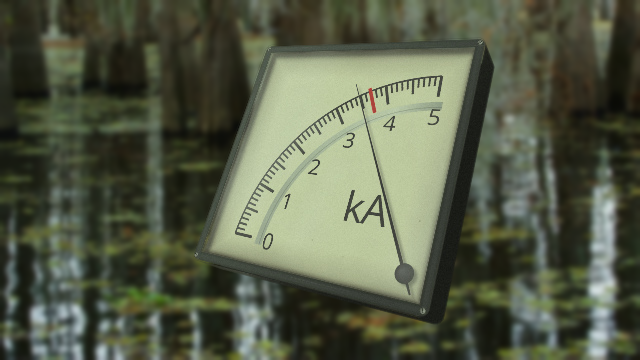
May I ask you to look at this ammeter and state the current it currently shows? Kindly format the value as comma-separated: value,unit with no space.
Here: 3.5,kA
